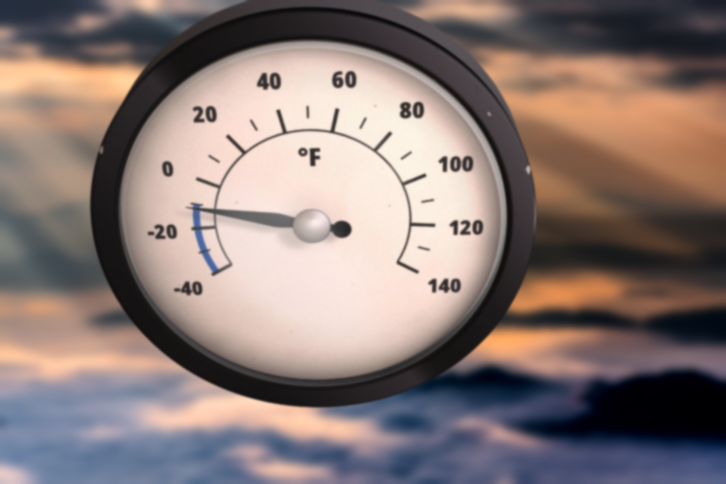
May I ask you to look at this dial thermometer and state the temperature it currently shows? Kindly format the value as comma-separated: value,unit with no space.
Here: -10,°F
